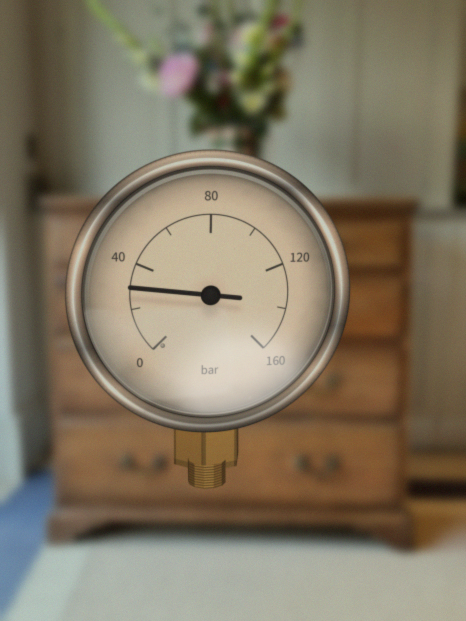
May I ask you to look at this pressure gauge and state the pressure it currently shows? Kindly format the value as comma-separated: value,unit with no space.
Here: 30,bar
